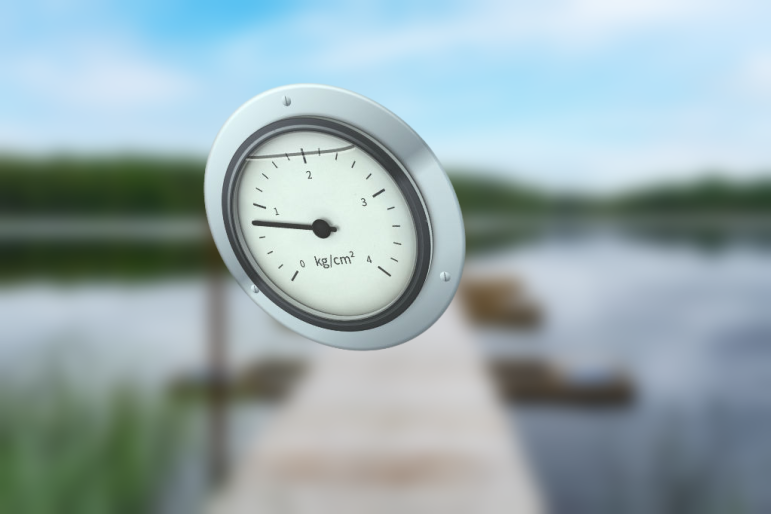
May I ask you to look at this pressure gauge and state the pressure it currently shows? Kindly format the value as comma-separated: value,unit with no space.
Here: 0.8,kg/cm²
